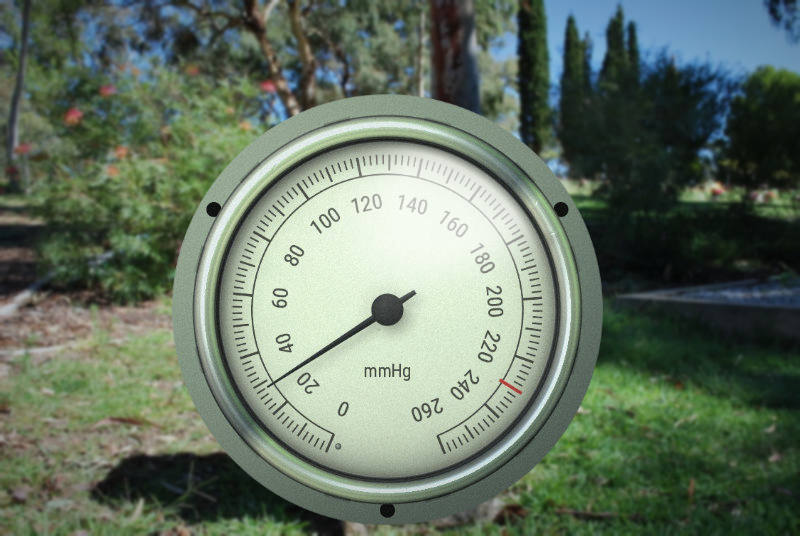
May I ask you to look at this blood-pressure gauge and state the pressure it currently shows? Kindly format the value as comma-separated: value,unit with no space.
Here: 28,mmHg
